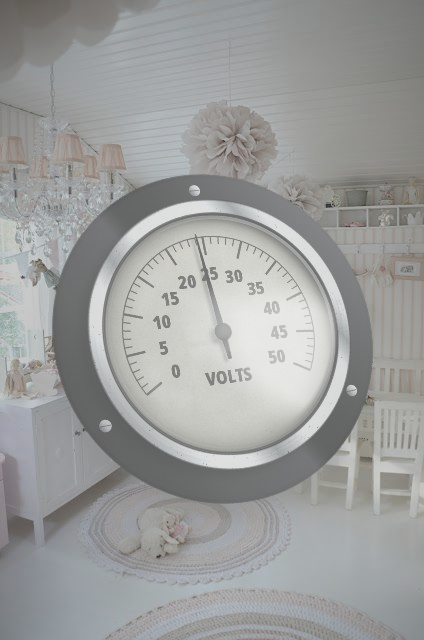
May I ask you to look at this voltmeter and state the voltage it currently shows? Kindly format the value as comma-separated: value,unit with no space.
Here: 24,V
